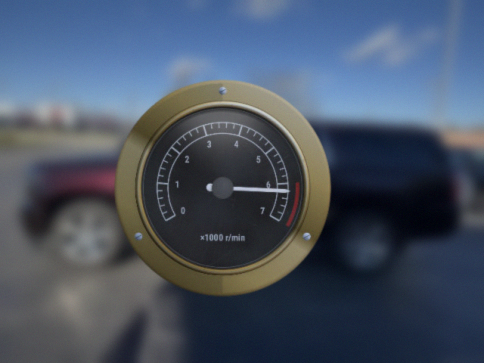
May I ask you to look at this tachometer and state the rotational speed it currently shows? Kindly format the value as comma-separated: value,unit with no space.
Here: 6200,rpm
